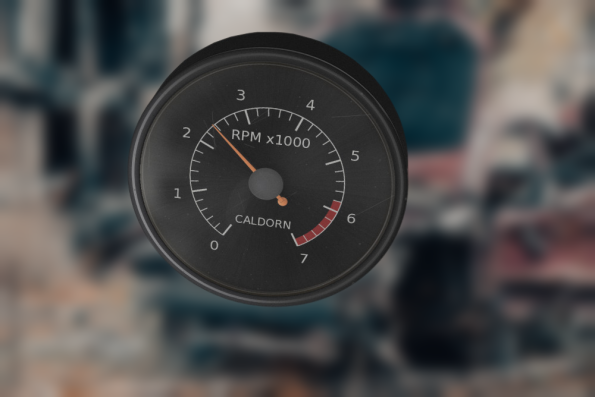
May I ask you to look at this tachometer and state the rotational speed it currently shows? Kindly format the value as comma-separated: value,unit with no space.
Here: 2400,rpm
